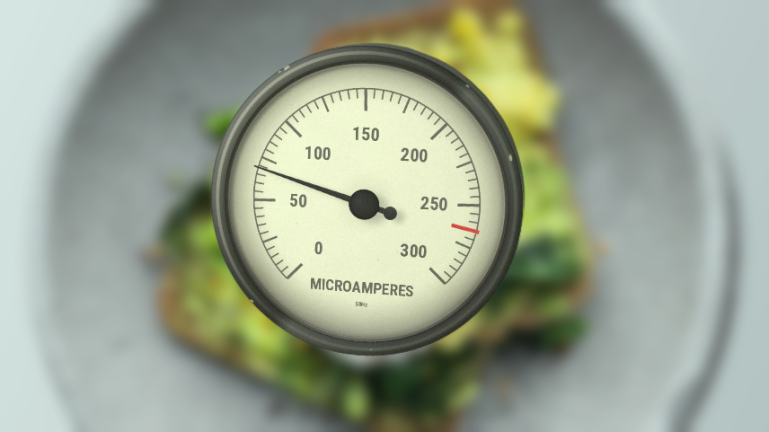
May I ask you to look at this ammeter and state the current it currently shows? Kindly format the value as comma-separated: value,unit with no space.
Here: 70,µA
